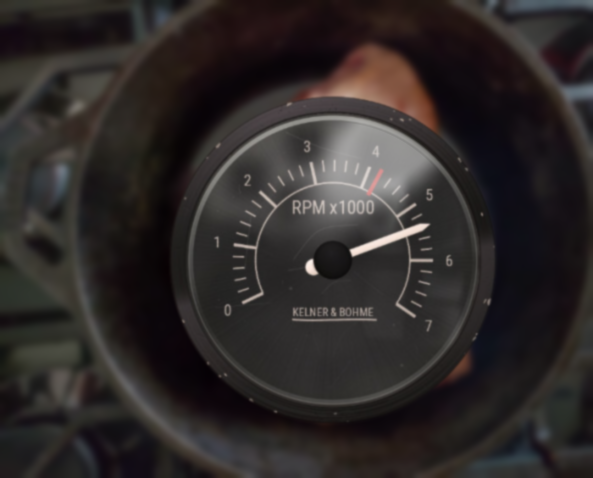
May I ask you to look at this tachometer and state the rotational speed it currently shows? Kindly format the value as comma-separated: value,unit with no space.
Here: 5400,rpm
